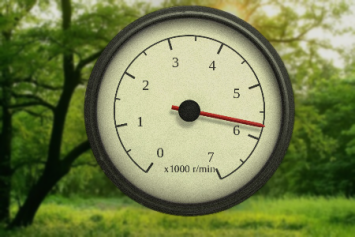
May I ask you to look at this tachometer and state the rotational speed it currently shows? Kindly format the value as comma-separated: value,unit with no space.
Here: 5750,rpm
